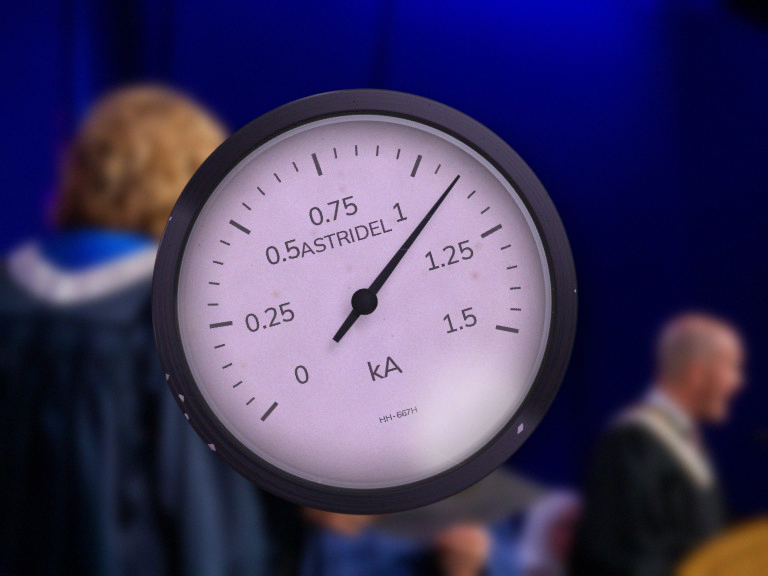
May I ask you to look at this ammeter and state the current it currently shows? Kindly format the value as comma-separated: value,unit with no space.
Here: 1.1,kA
